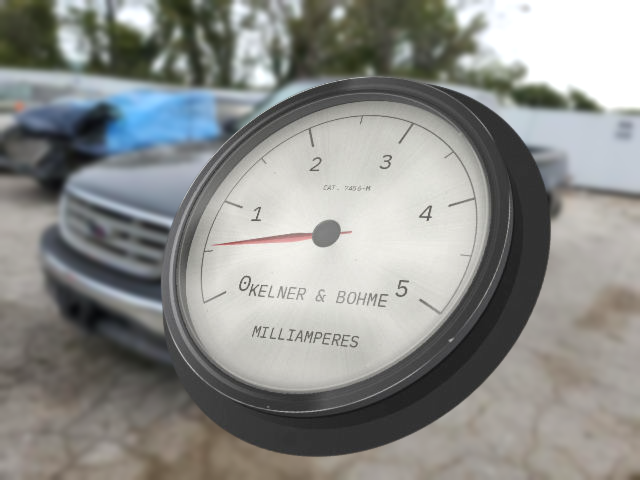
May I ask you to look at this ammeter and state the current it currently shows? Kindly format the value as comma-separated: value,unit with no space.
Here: 0.5,mA
